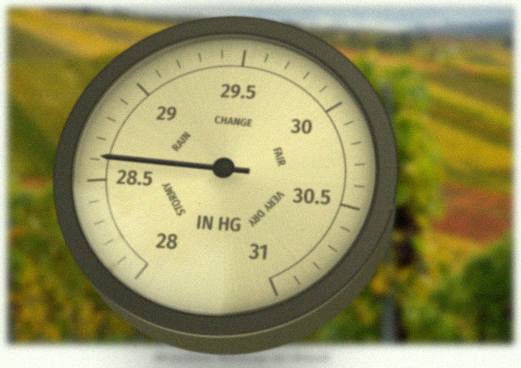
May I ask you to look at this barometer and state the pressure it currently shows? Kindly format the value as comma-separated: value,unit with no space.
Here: 28.6,inHg
